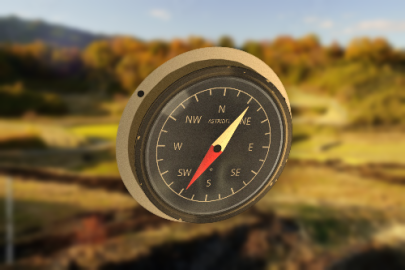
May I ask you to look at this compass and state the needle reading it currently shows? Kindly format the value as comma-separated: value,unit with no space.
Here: 210,°
